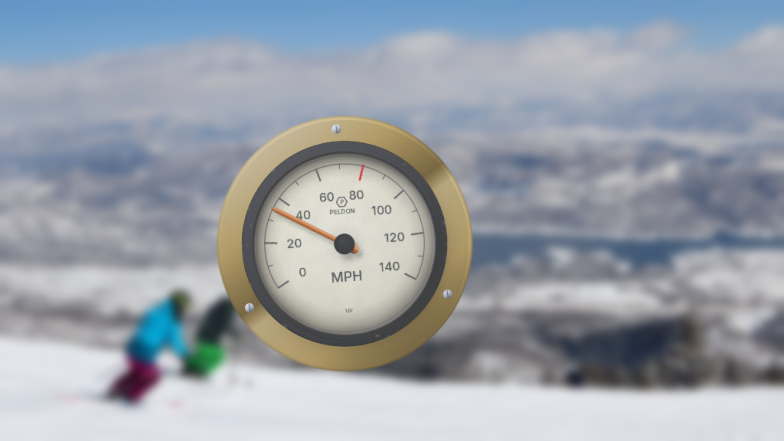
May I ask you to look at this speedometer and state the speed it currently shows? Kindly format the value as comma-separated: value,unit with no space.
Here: 35,mph
